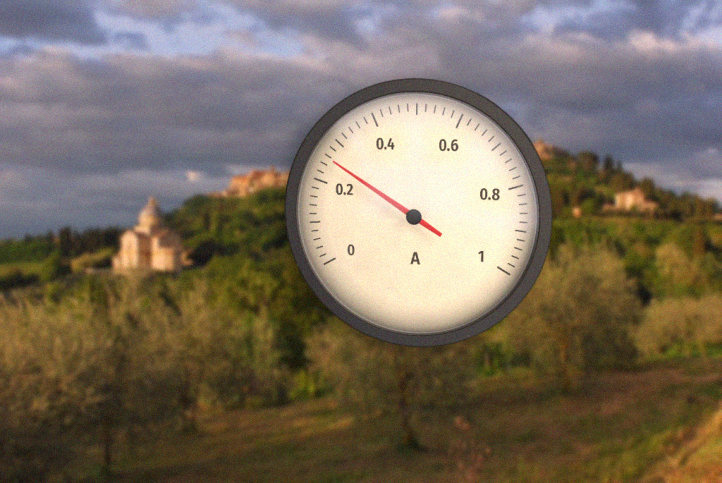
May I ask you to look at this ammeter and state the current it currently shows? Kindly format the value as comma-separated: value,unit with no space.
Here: 0.26,A
